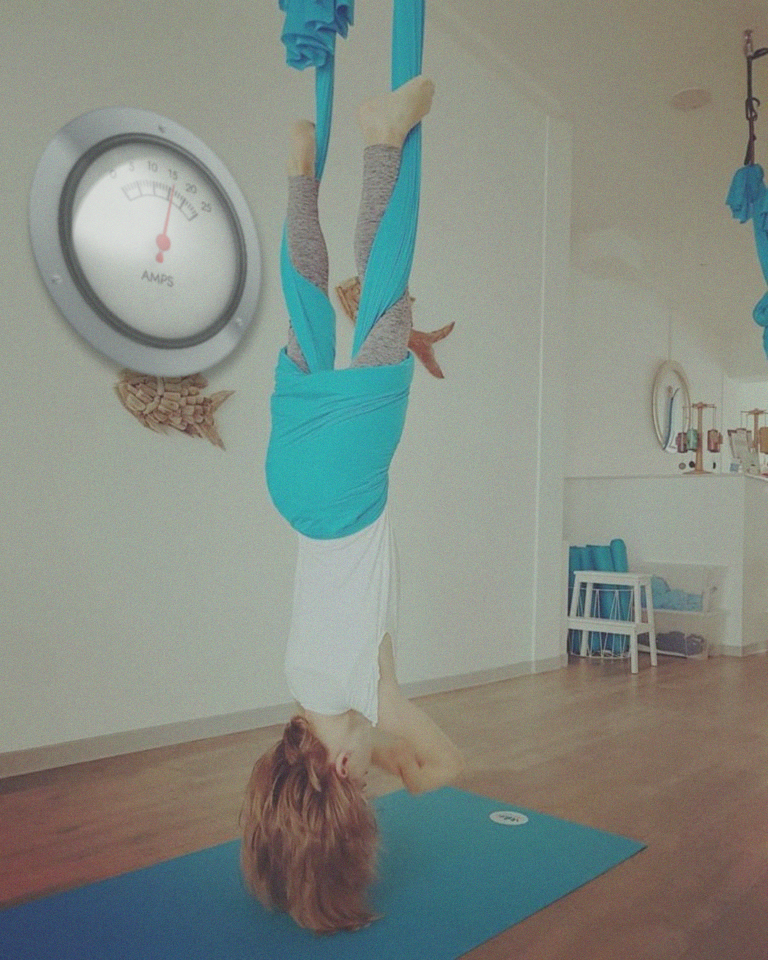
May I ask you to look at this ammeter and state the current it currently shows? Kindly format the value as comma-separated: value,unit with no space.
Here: 15,A
